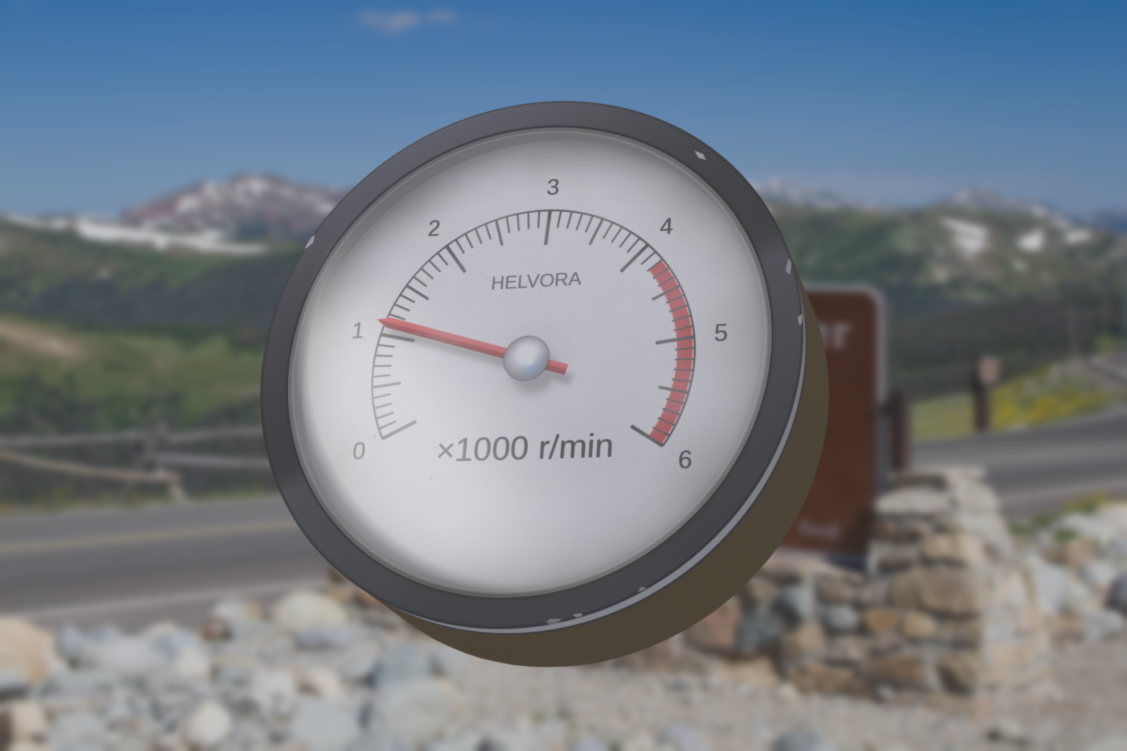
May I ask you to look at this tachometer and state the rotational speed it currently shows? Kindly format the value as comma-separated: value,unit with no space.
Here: 1100,rpm
